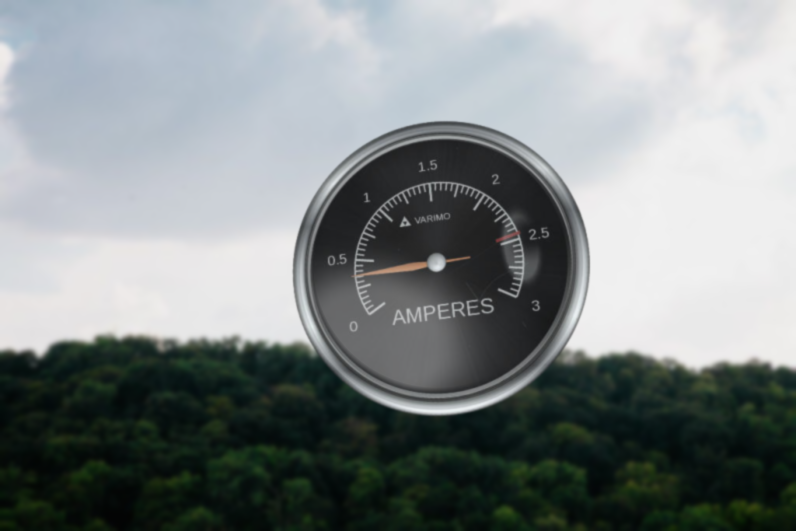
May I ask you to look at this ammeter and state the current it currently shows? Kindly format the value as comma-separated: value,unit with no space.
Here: 0.35,A
